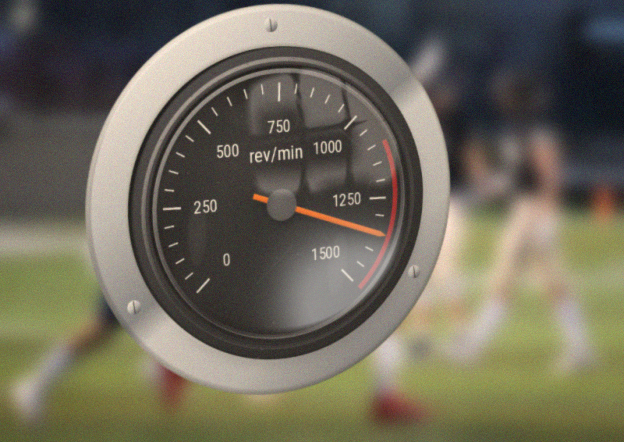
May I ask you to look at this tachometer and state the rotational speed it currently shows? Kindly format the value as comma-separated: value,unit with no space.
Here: 1350,rpm
